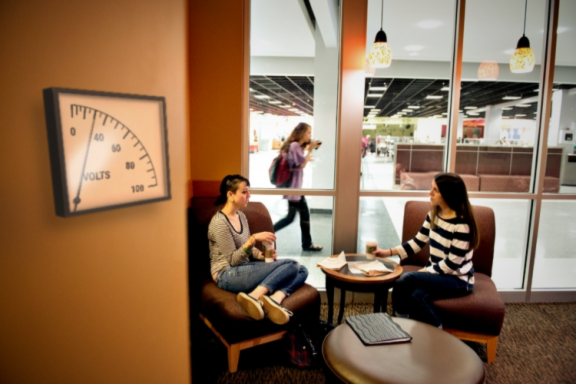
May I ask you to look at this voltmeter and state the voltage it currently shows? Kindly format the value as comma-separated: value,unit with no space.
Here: 30,V
